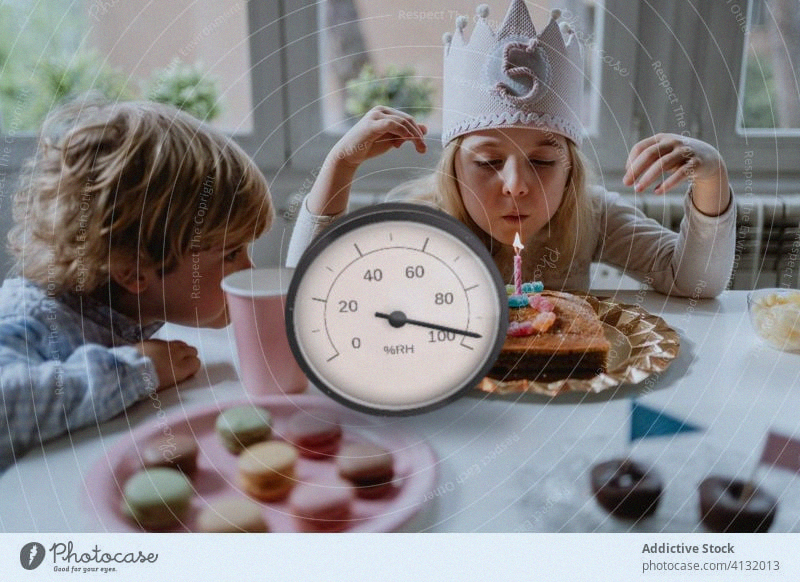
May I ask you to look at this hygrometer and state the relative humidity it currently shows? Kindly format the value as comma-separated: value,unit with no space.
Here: 95,%
